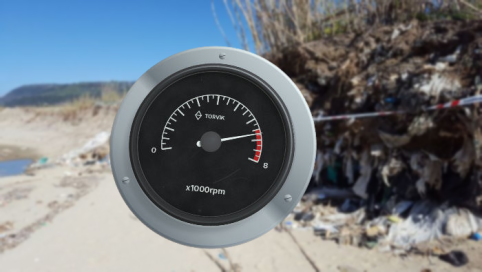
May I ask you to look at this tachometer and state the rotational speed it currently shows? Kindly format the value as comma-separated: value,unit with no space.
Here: 6750,rpm
